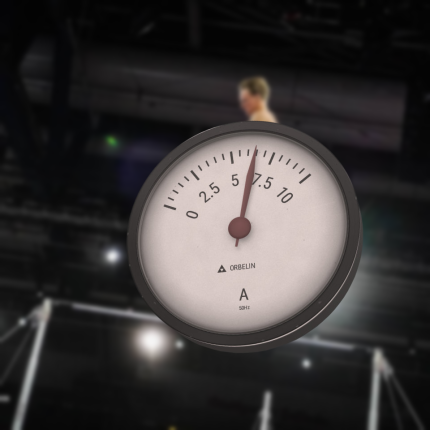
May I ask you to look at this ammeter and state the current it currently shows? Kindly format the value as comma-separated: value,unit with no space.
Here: 6.5,A
